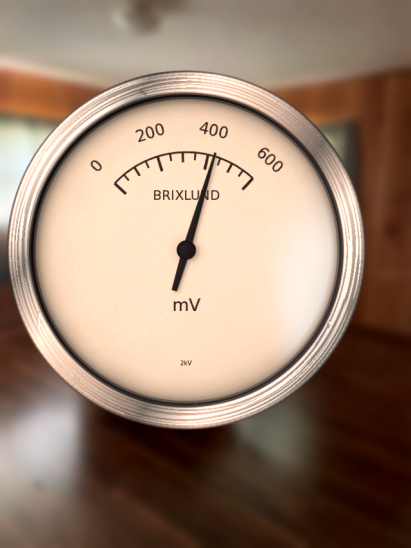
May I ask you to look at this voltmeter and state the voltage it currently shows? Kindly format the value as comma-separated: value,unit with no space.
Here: 425,mV
